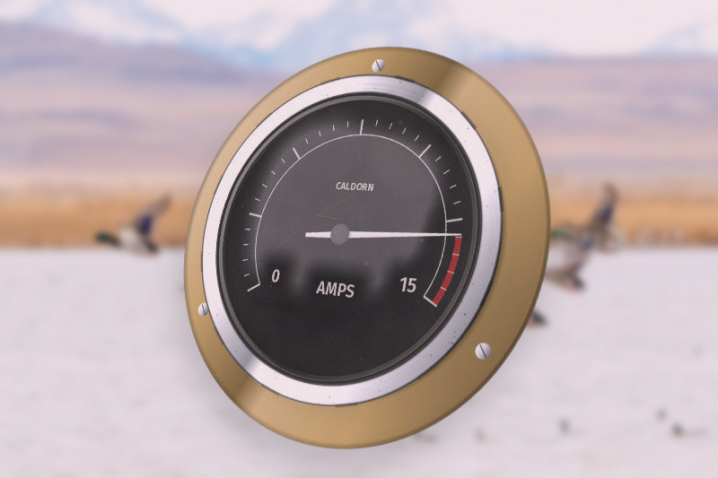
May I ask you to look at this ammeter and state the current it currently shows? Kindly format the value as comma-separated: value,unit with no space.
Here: 13,A
